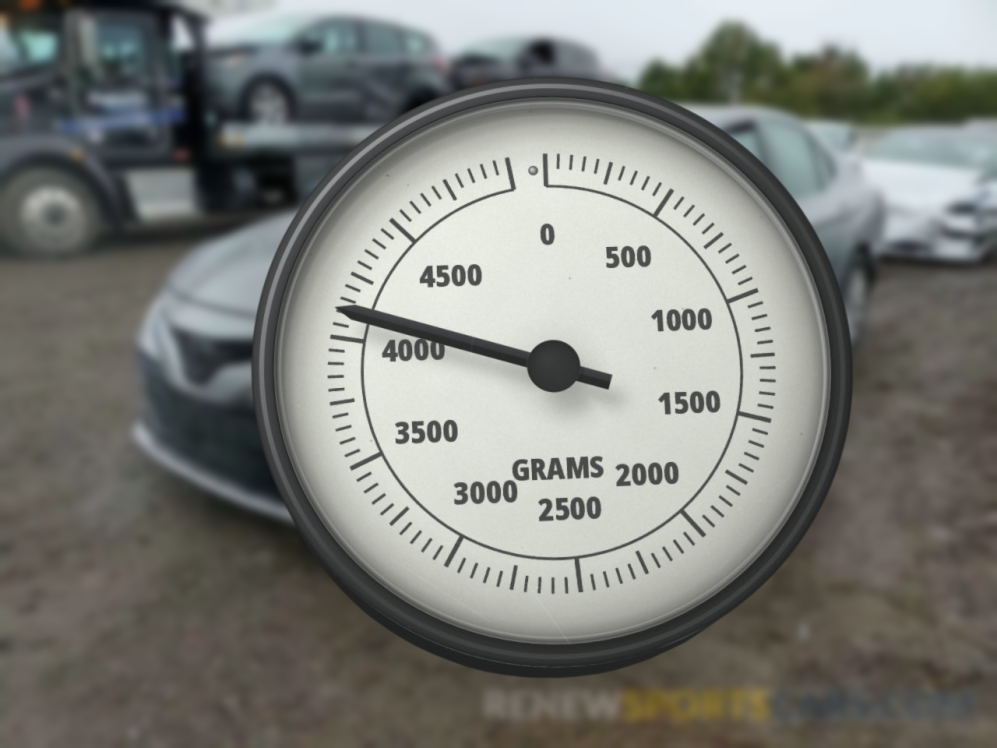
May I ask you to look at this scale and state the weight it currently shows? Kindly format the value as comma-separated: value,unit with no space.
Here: 4100,g
